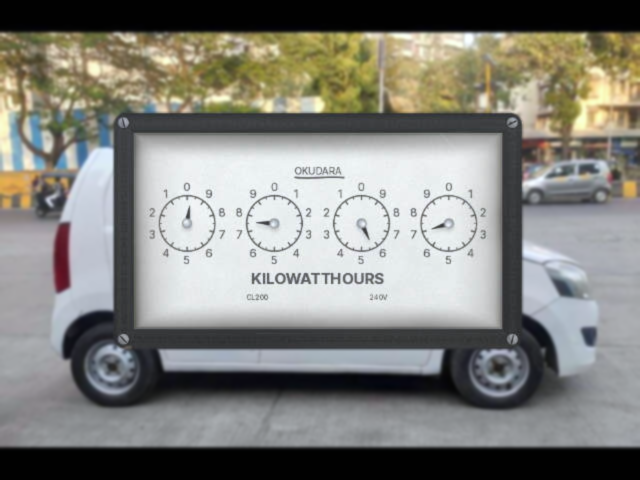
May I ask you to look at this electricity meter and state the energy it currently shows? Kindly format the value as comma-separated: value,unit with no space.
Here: 9757,kWh
